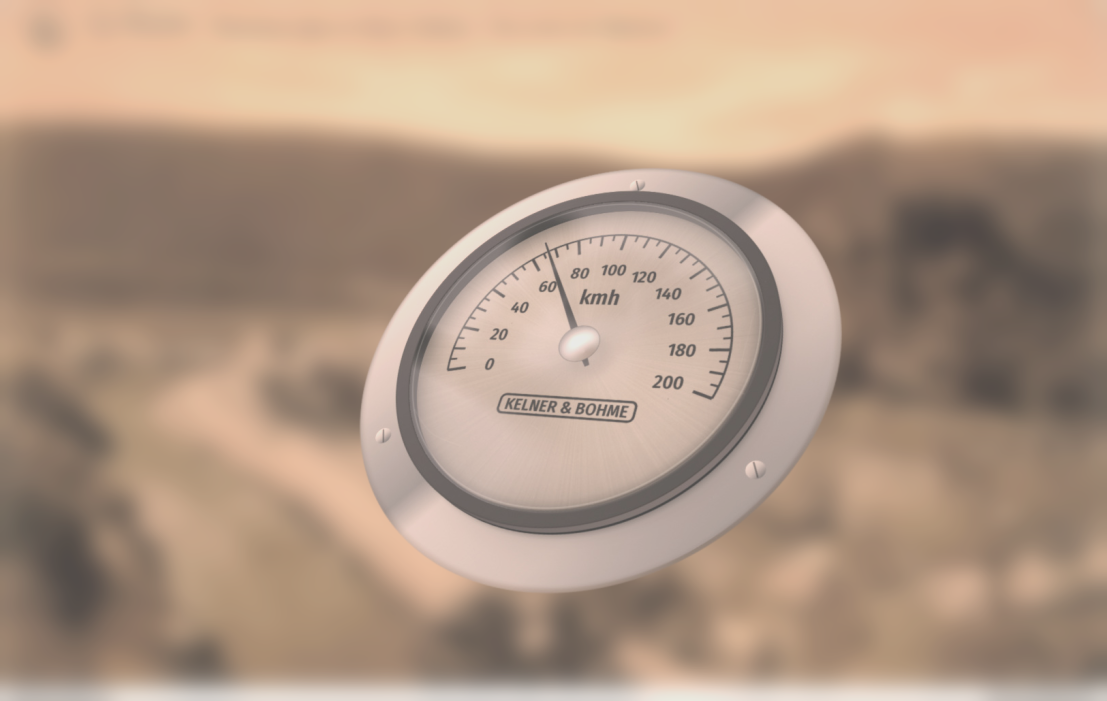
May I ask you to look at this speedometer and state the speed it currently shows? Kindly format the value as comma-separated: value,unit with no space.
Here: 67.5,km/h
